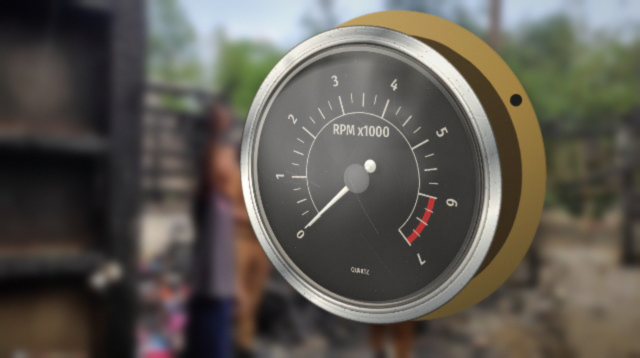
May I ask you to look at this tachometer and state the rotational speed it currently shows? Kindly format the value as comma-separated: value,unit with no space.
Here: 0,rpm
